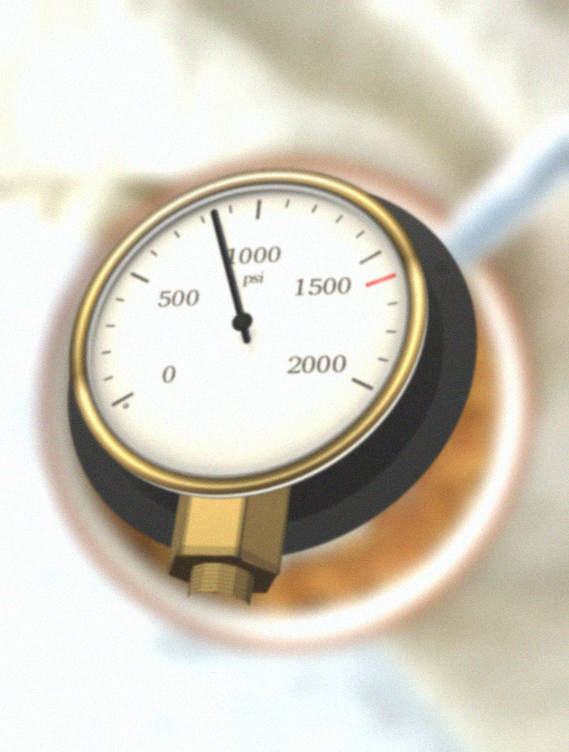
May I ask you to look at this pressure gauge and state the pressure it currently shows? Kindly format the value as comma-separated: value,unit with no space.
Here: 850,psi
